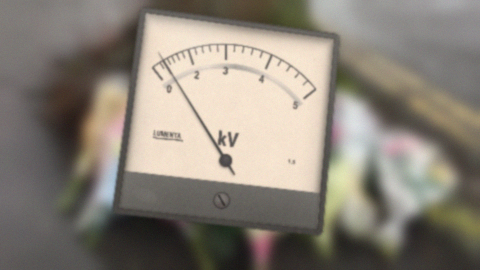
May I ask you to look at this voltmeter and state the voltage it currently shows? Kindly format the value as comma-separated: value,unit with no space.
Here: 1,kV
